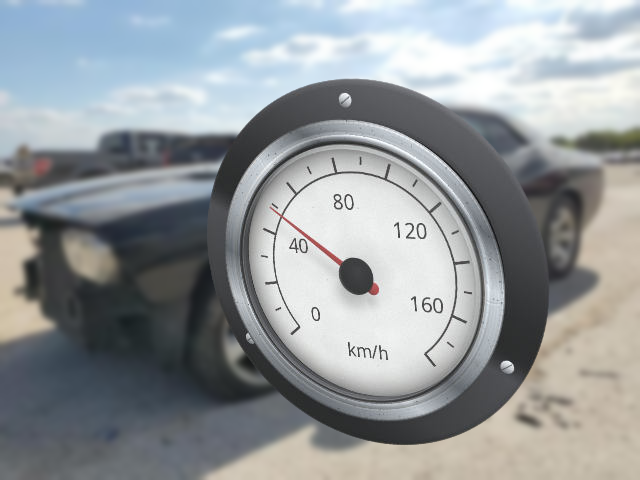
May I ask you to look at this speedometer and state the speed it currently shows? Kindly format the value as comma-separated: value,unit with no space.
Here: 50,km/h
